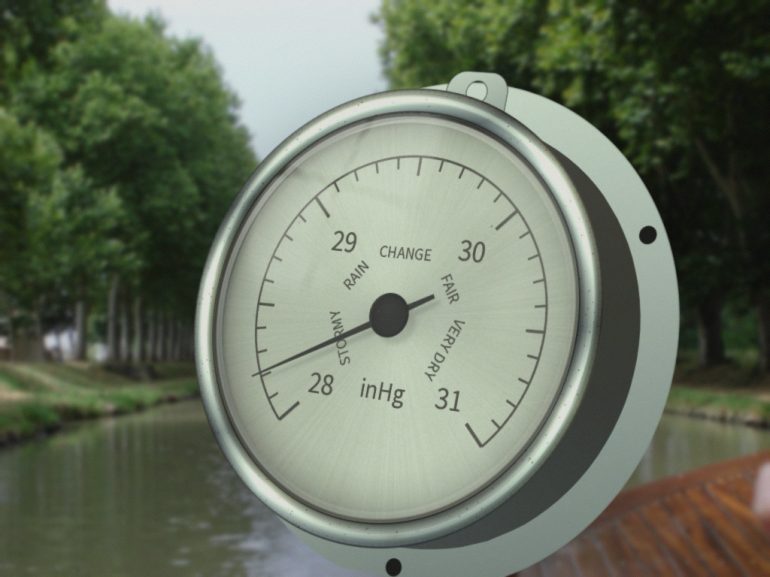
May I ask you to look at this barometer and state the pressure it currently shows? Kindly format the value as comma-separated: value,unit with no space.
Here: 28.2,inHg
